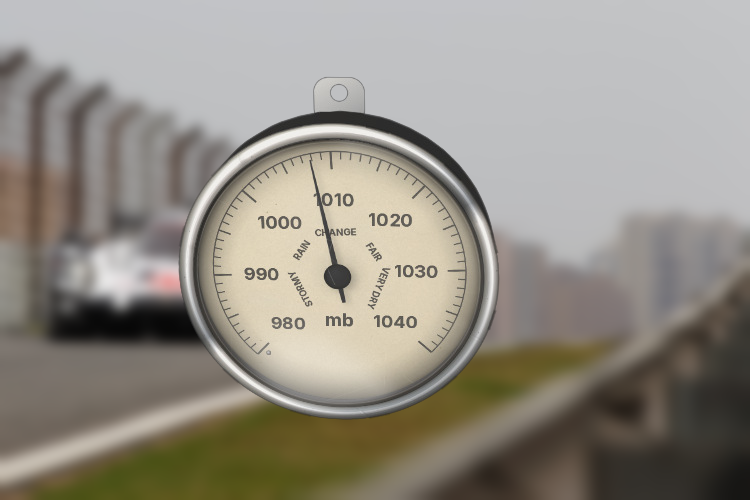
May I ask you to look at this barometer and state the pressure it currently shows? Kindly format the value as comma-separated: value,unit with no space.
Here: 1008,mbar
